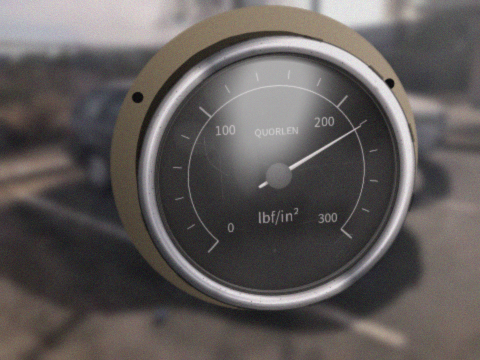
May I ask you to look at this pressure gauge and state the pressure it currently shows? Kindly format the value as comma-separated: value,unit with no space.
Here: 220,psi
